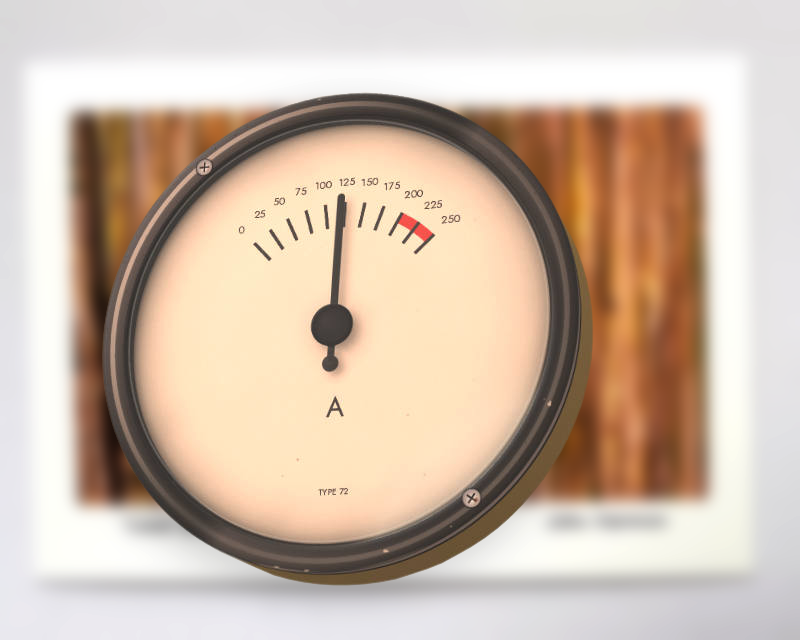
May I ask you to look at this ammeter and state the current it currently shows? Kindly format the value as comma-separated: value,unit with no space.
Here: 125,A
